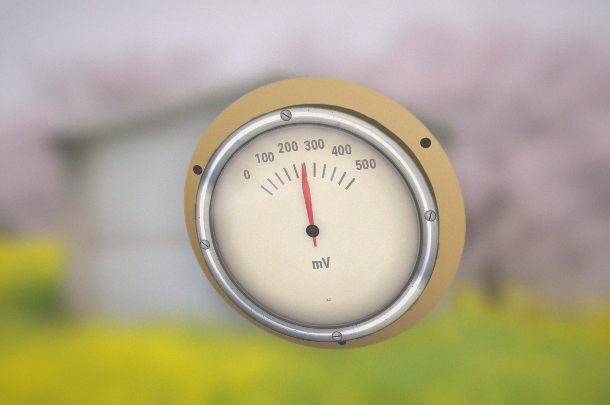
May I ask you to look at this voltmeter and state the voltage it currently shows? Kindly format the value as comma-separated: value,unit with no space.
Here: 250,mV
